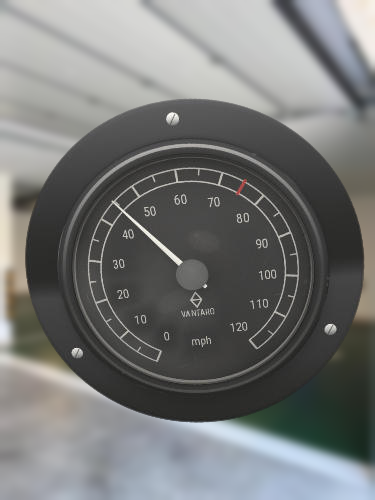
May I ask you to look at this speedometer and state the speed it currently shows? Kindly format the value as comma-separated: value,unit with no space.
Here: 45,mph
